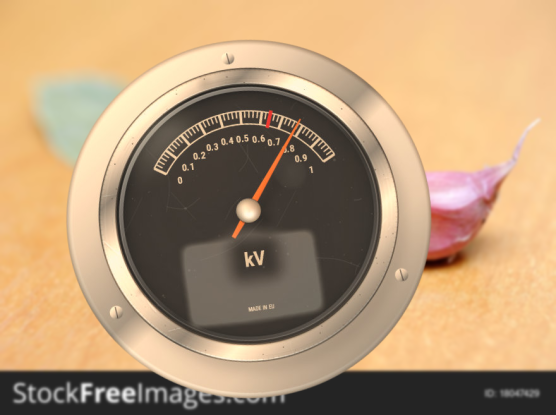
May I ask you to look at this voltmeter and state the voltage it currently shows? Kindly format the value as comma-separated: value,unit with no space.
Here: 0.78,kV
